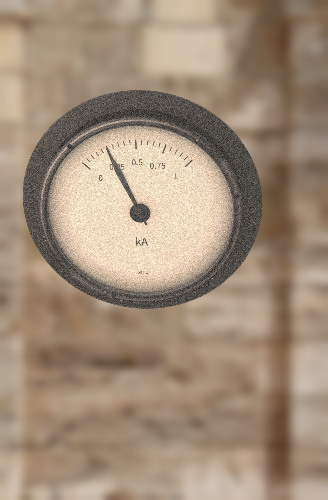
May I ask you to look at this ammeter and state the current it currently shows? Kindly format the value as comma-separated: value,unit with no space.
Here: 0.25,kA
